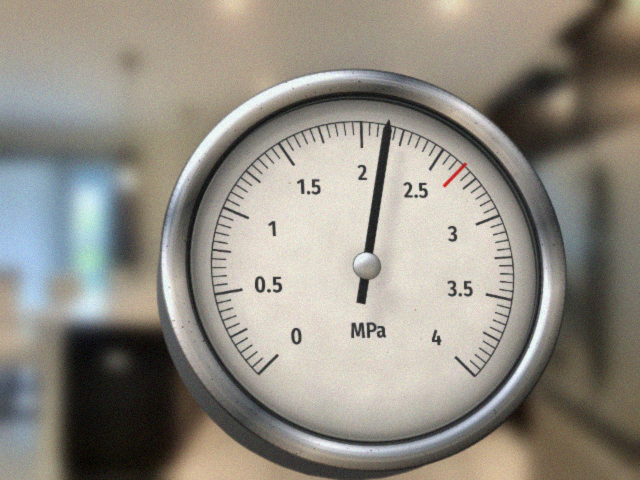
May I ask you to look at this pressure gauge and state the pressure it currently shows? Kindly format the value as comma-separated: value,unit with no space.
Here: 2.15,MPa
